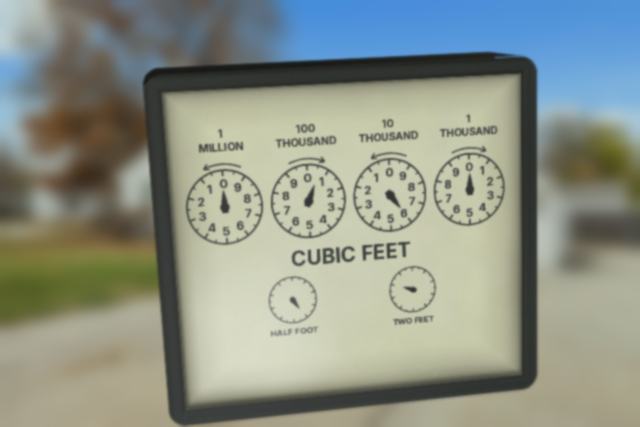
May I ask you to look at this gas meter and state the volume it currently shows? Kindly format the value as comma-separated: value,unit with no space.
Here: 6000,ft³
